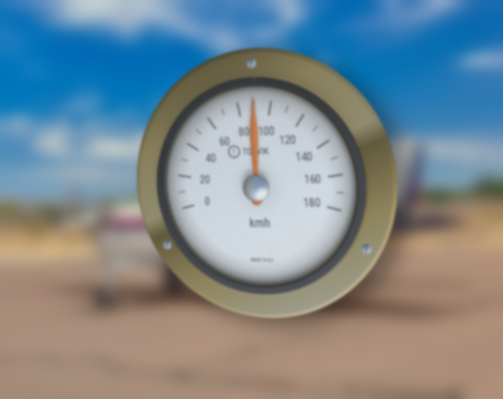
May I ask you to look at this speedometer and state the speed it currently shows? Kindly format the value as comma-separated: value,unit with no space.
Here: 90,km/h
